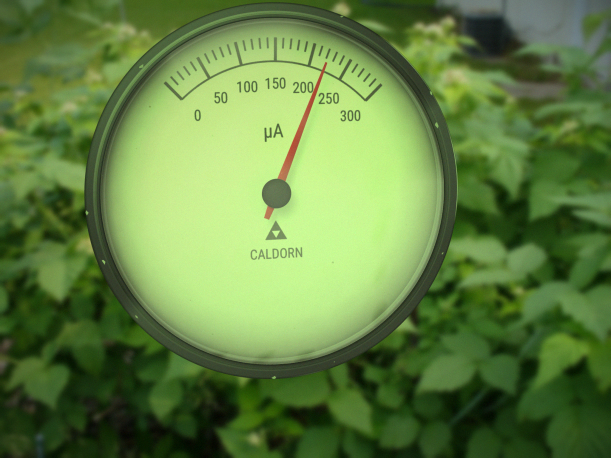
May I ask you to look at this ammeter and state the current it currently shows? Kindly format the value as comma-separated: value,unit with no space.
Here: 220,µA
